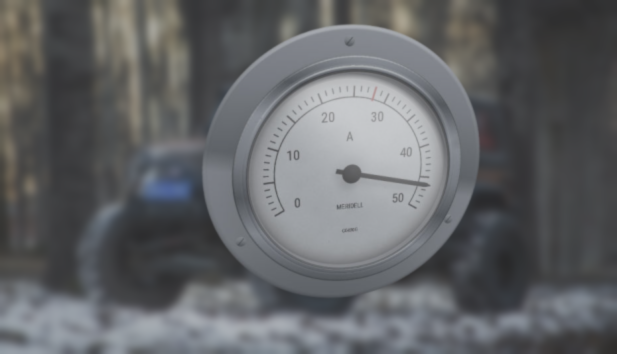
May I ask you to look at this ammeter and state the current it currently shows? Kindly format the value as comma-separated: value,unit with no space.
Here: 46,A
